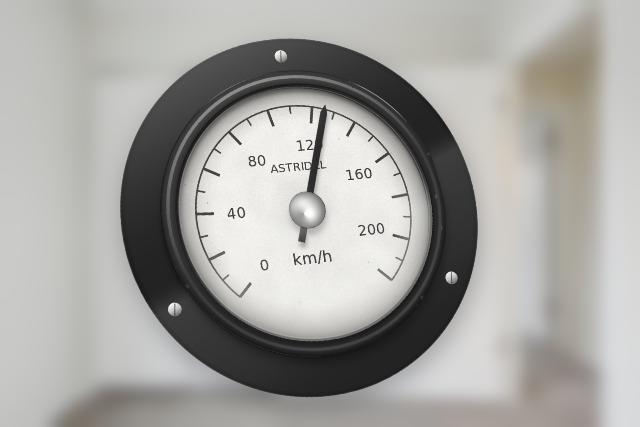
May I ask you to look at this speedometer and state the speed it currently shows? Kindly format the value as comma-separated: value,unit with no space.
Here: 125,km/h
